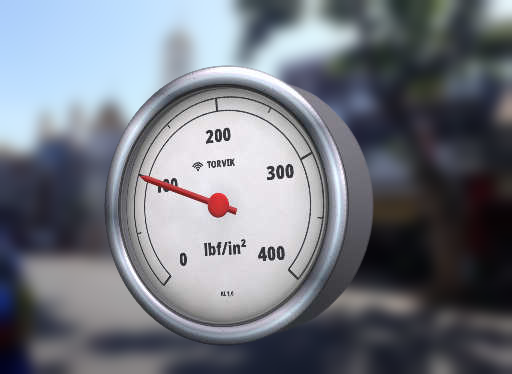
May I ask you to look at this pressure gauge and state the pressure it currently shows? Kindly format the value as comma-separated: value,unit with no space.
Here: 100,psi
